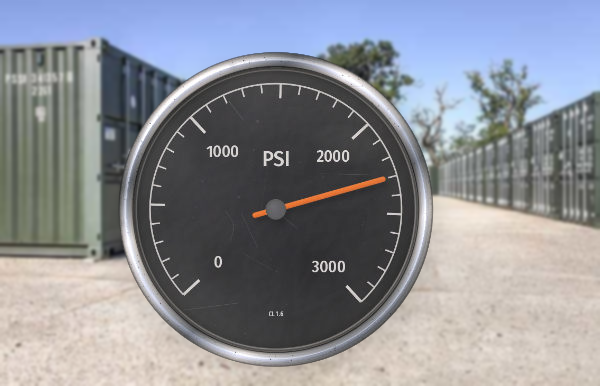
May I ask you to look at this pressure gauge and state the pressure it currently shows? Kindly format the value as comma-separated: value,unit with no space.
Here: 2300,psi
